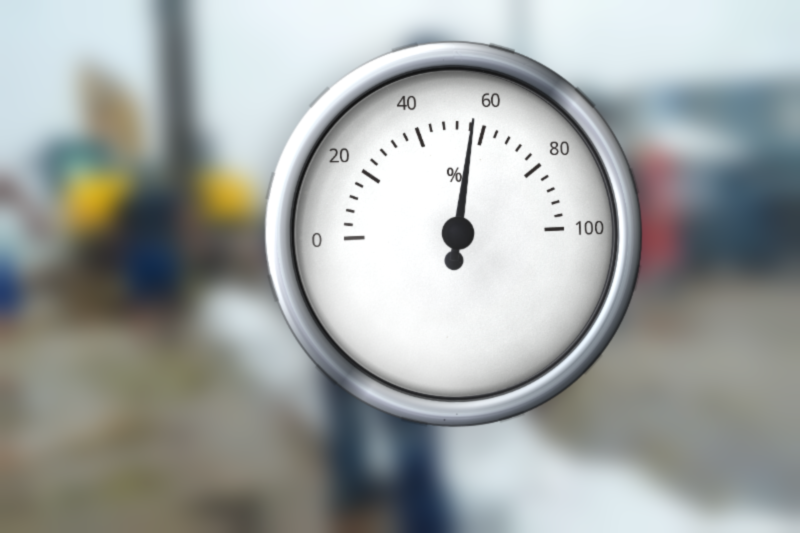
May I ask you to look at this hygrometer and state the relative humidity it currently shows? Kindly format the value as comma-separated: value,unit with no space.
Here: 56,%
